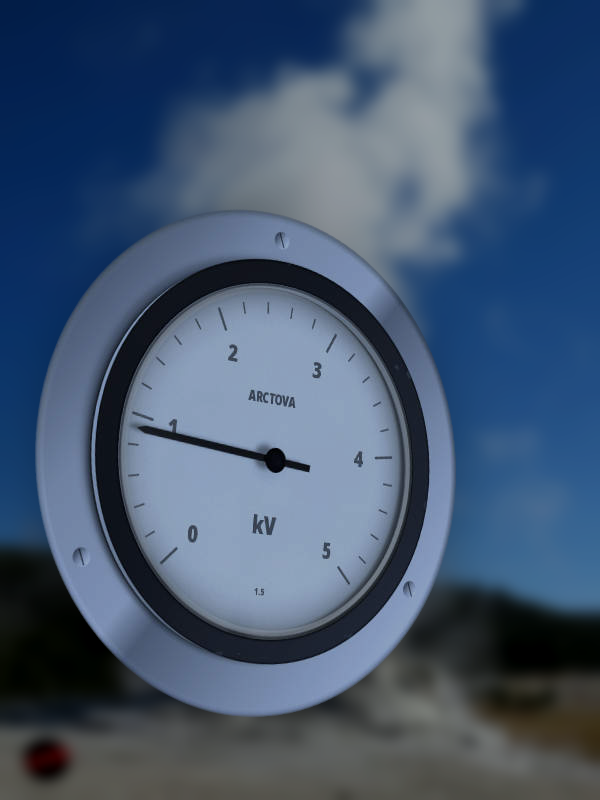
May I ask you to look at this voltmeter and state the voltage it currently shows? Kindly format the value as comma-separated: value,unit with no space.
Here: 0.9,kV
